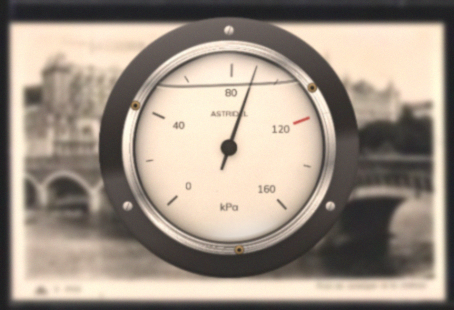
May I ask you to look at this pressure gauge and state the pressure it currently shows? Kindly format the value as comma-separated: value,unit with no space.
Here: 90,kPa
